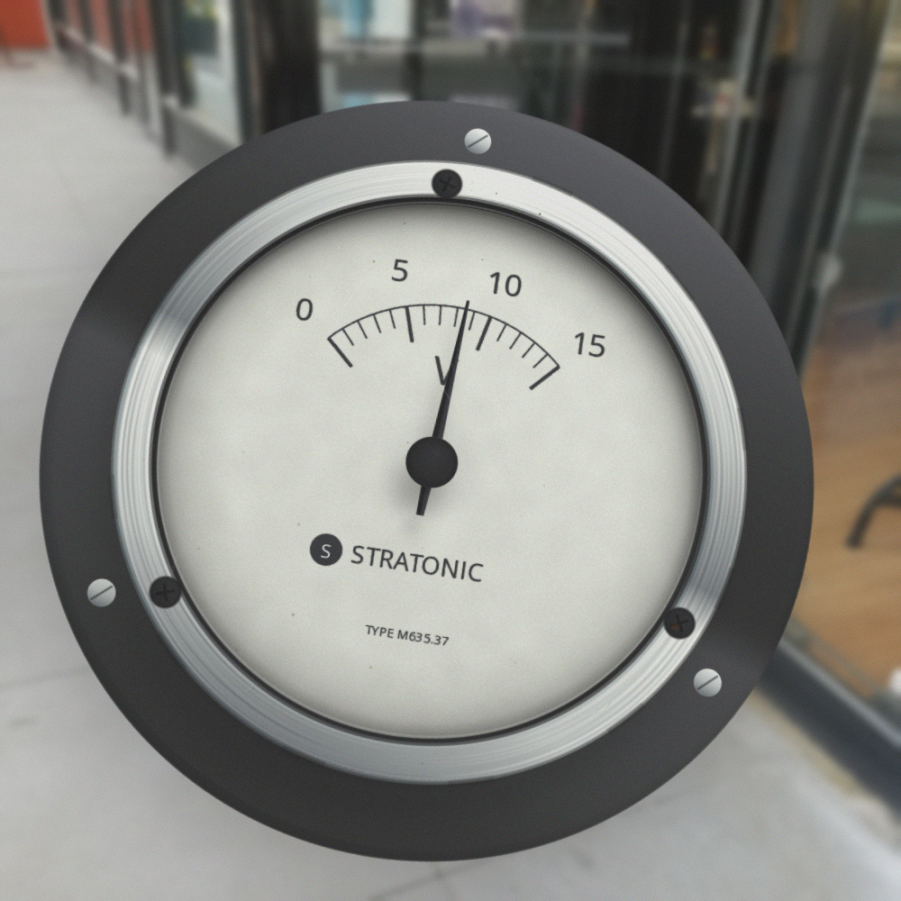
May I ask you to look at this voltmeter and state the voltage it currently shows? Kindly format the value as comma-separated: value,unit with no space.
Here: 8.5,V
